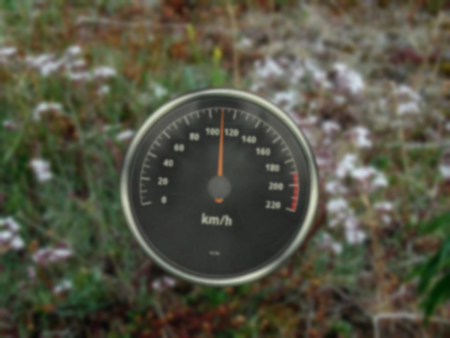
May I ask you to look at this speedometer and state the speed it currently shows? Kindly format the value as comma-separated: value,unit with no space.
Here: 110,km/h
